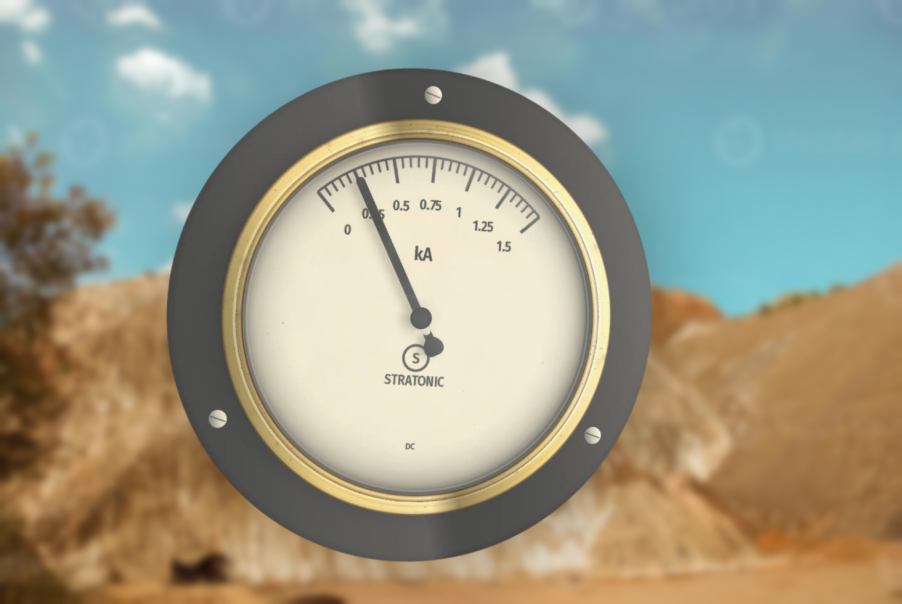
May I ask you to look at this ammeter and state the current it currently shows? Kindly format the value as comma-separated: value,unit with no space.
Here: 0.25,kA
